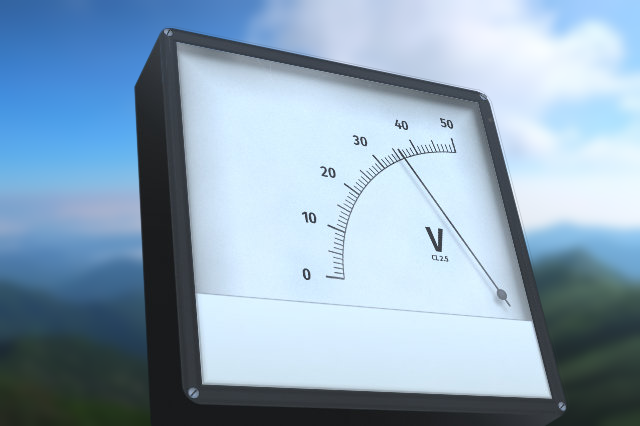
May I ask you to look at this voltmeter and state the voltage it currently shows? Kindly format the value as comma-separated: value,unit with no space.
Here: 35,V
